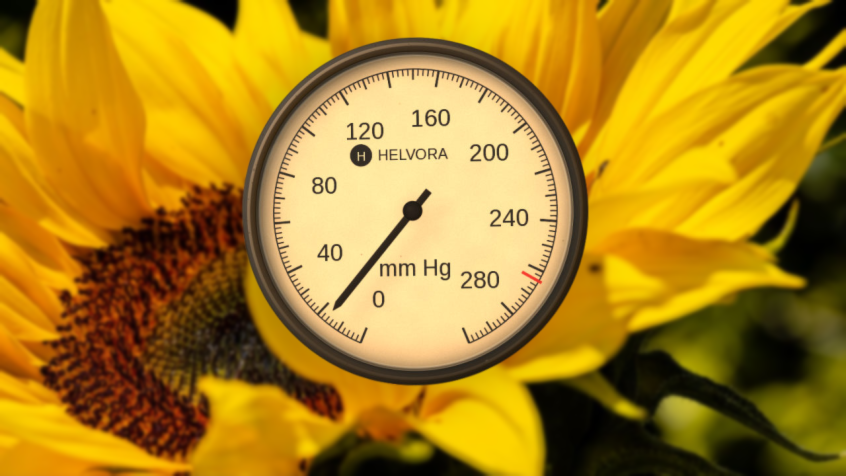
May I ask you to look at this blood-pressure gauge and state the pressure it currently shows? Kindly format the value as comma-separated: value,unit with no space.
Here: 16,mmHg
